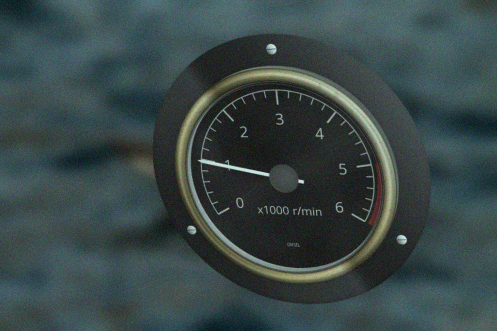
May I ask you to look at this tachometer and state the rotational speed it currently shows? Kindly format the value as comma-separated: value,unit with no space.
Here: 1000,rpm
